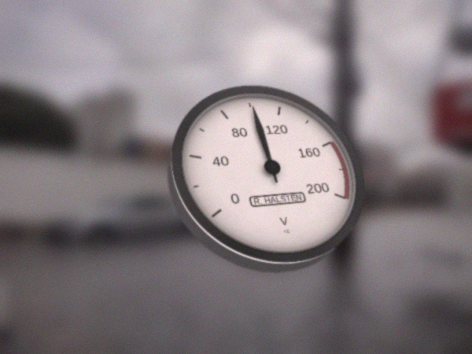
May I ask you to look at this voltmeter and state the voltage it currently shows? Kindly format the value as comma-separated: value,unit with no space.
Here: 100,V
